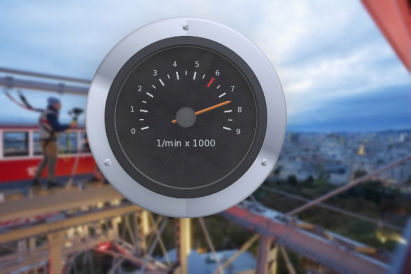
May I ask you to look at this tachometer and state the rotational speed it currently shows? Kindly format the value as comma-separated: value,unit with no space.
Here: 7500,rpm
